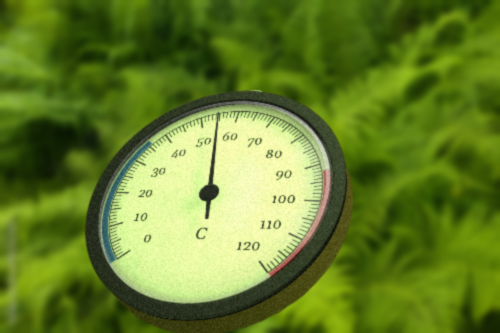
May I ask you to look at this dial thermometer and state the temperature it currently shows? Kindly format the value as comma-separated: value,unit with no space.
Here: 55,°C
